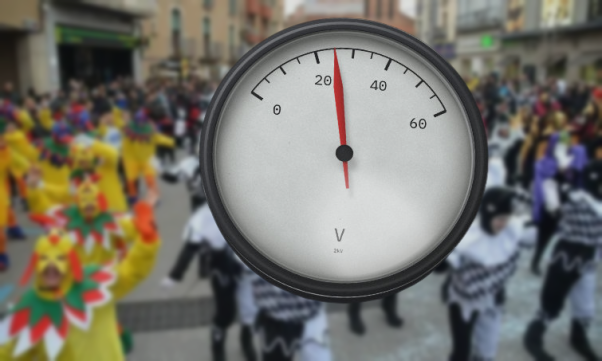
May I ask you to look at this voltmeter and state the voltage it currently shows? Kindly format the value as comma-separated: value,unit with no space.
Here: 25,V
